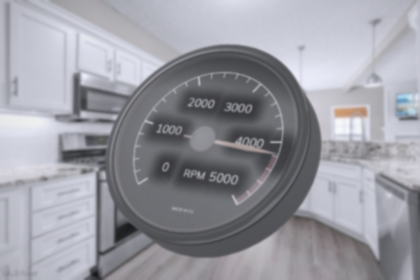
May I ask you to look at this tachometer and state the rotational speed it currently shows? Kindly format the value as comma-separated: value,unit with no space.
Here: 4200,rpm
